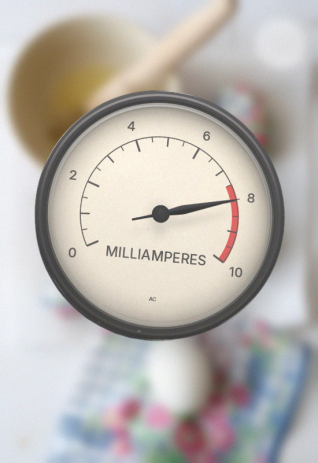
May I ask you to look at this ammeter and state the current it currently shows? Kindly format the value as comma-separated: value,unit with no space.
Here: 8,mA
